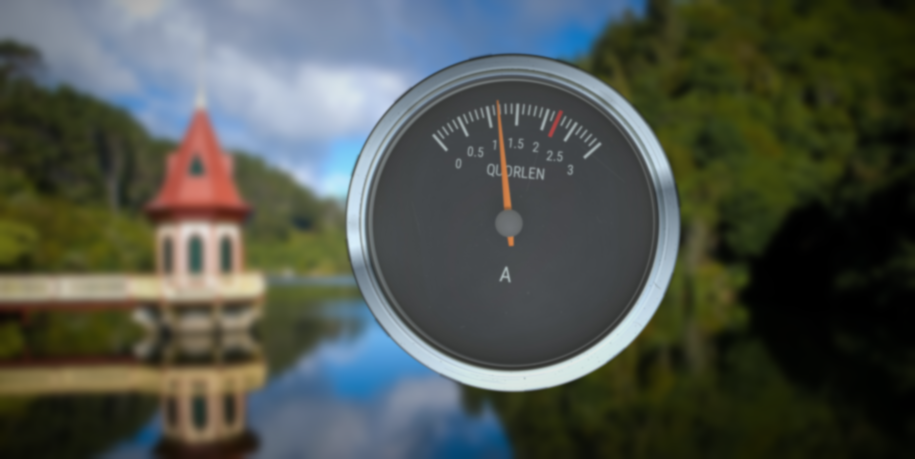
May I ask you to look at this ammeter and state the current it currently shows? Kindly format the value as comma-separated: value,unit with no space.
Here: 1.2,A
